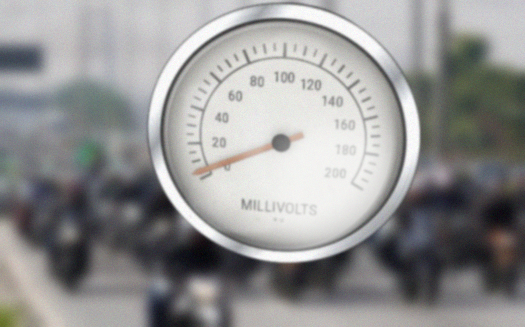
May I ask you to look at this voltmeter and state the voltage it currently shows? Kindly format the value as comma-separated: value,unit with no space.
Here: 5,mV
